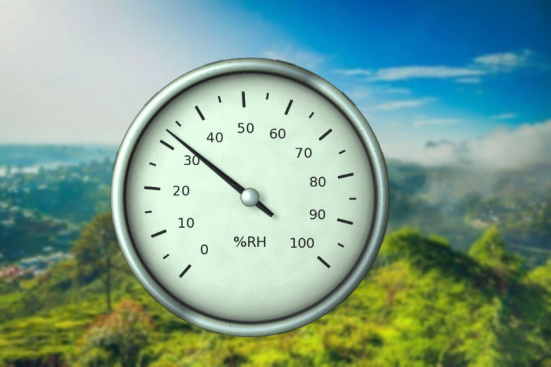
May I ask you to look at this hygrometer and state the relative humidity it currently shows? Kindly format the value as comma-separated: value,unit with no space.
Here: 32.5,%
